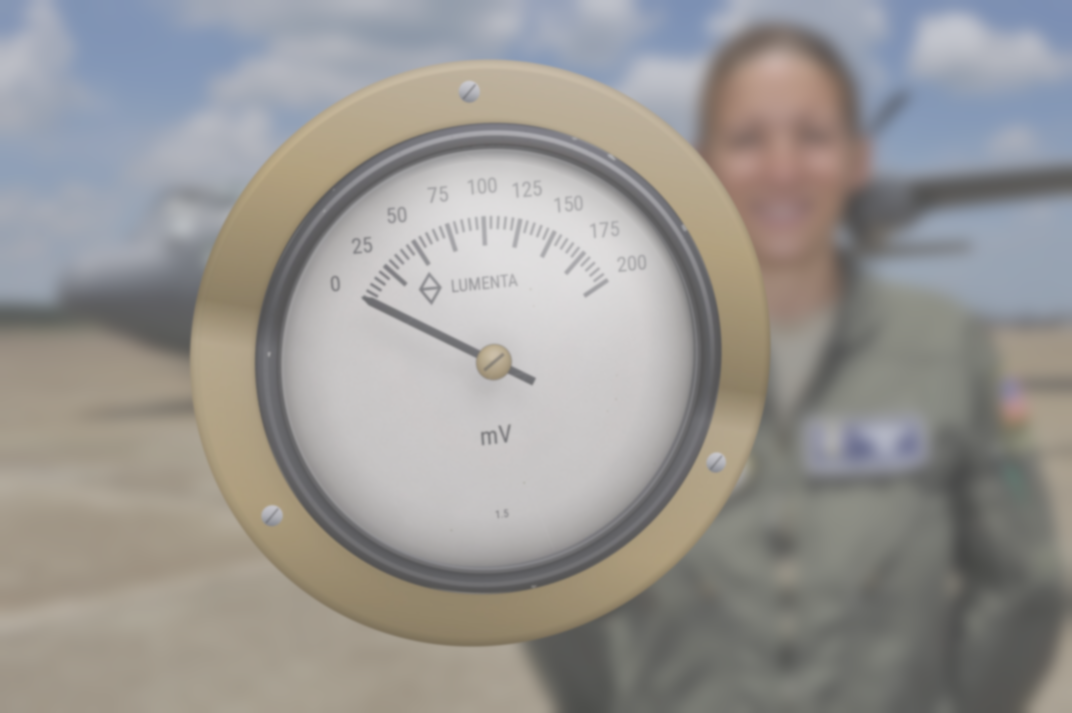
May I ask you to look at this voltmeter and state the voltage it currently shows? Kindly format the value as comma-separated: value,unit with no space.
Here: 0,mV
